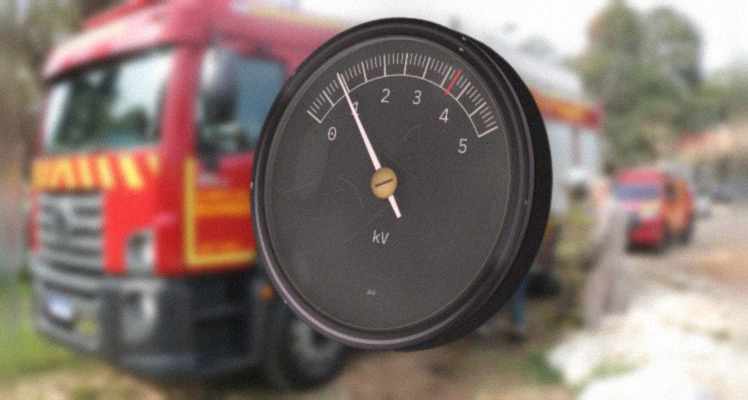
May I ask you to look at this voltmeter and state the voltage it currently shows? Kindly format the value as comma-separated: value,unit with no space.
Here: 1,kV
